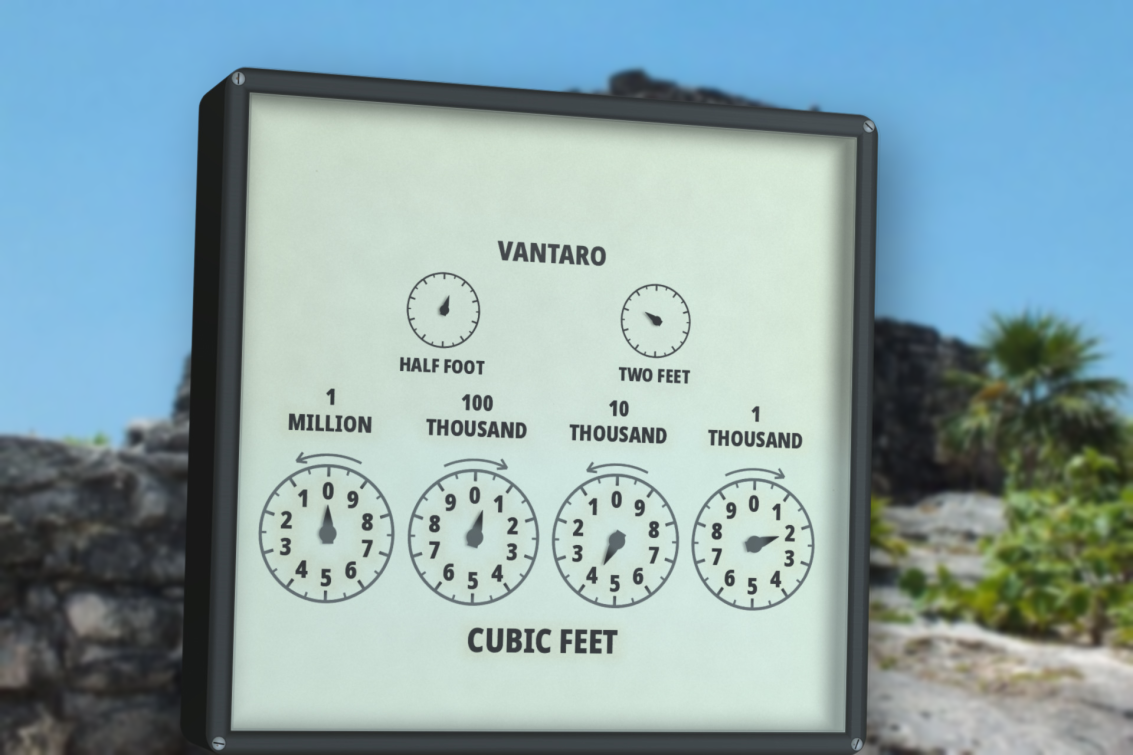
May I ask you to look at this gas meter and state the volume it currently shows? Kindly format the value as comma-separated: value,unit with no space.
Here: 4200,ft³
